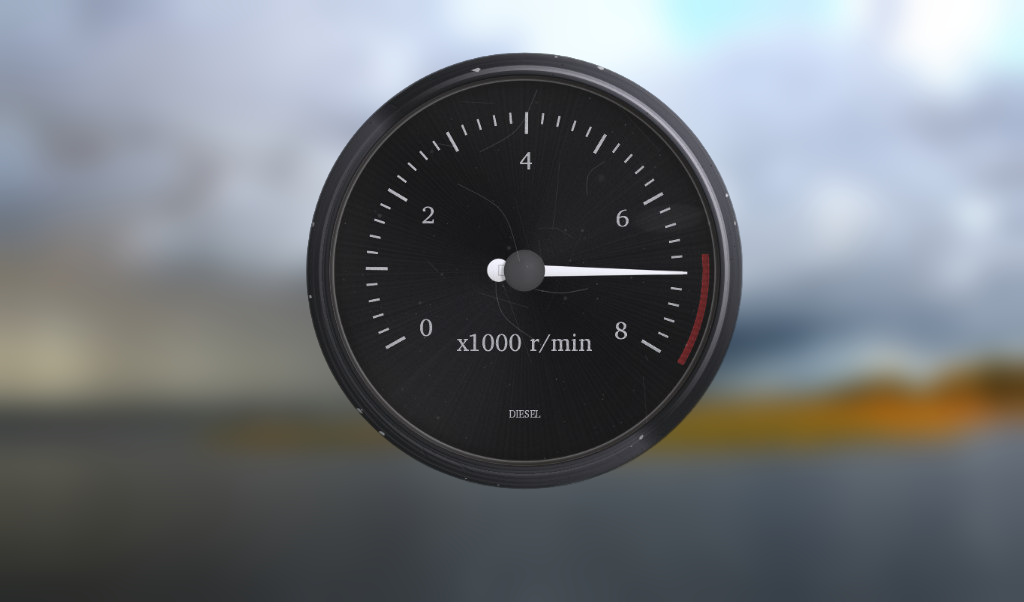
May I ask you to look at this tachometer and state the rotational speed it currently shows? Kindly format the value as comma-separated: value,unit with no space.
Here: 7000,rpm
